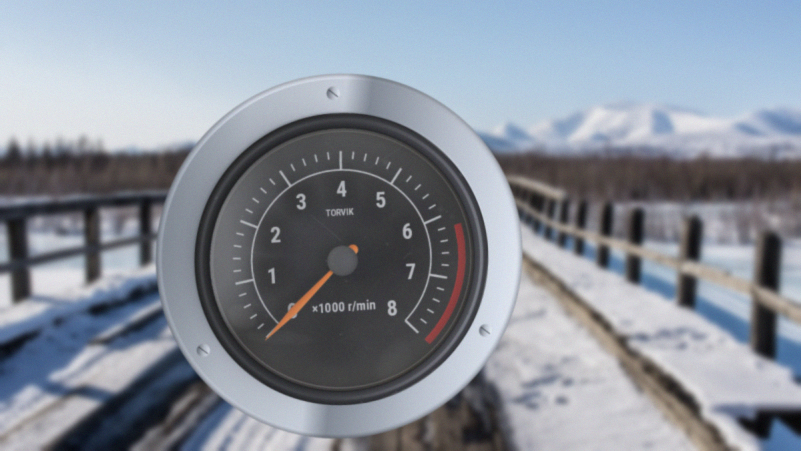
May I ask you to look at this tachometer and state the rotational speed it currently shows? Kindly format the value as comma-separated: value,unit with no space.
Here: 0,rpm
